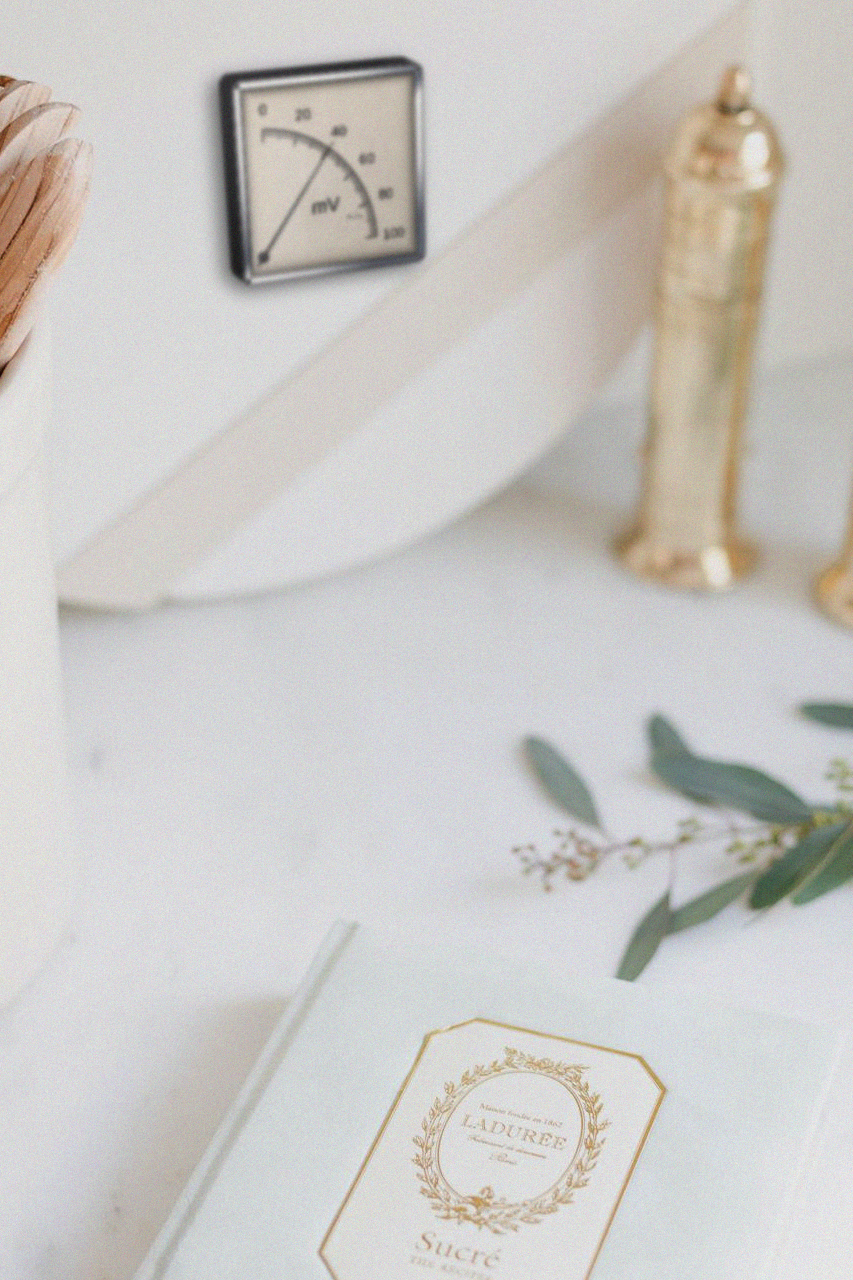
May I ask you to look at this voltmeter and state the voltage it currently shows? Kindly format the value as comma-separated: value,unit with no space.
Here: 40,mV
